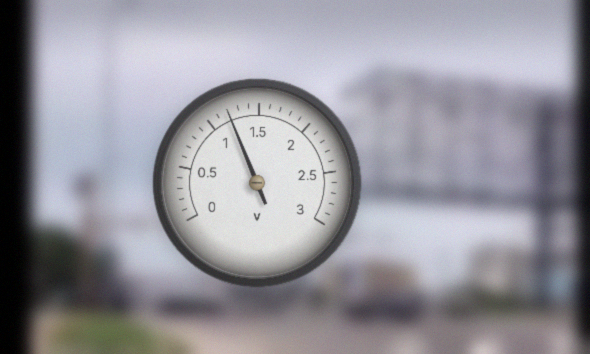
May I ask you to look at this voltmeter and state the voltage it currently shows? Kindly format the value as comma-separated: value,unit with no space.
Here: 1.2,V
